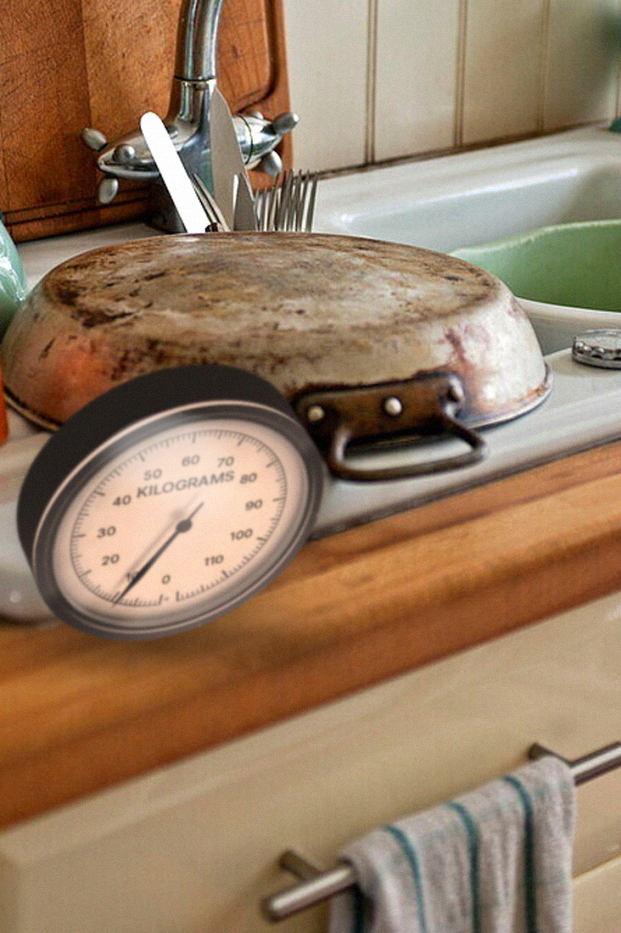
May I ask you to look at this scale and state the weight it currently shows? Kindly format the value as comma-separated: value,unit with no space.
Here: 10,kg
